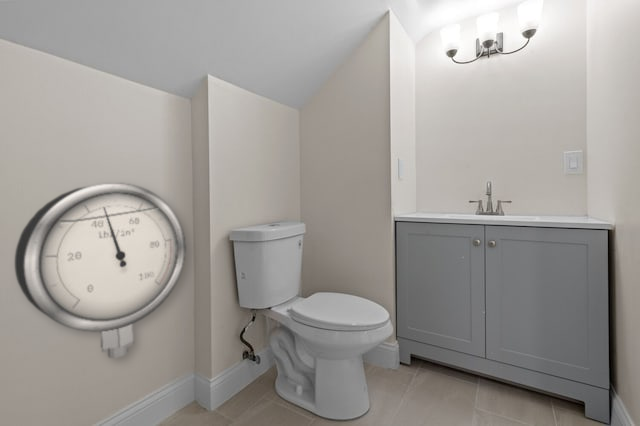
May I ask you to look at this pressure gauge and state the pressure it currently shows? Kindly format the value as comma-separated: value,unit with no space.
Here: 45,psi
